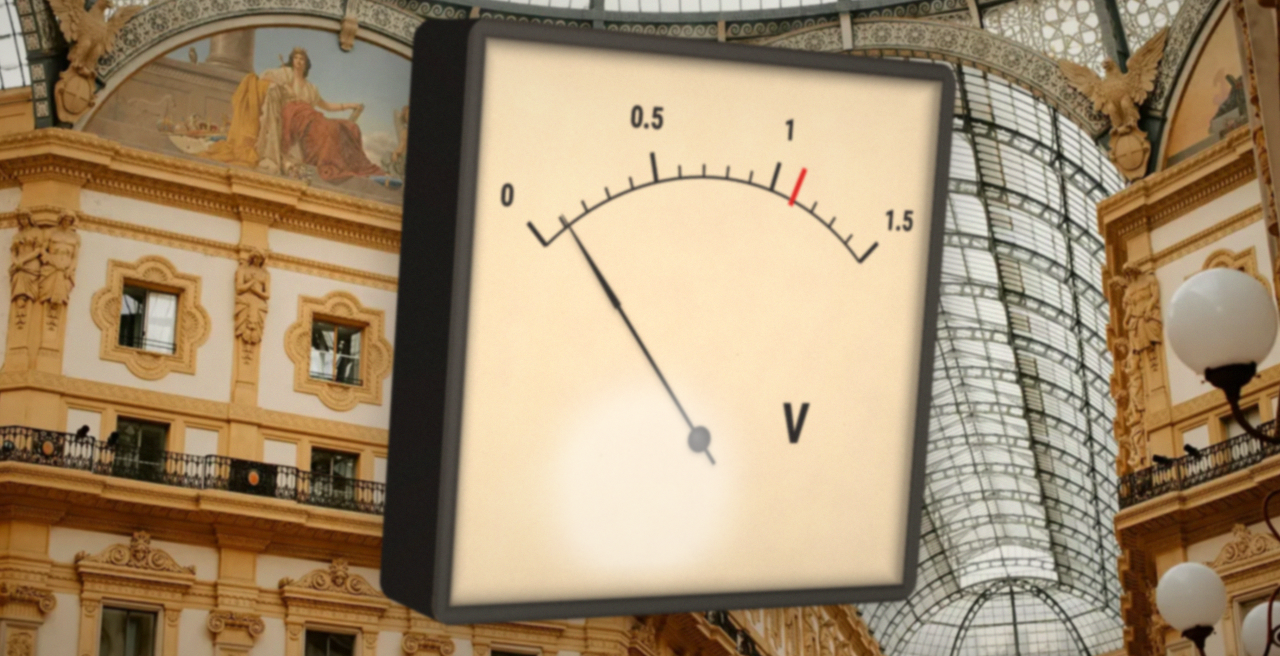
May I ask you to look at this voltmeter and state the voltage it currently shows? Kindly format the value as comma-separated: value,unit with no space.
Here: 0.1,V
